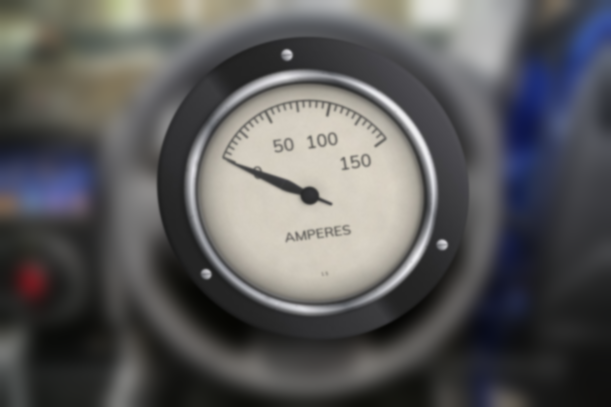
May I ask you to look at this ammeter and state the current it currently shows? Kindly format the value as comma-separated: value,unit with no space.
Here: 0,A
